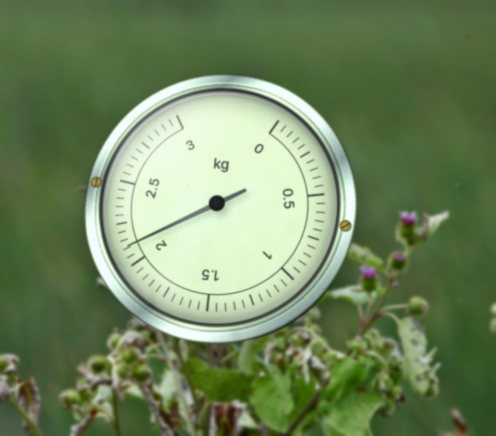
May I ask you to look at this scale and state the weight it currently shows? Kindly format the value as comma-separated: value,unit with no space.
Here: 2.1,kg
